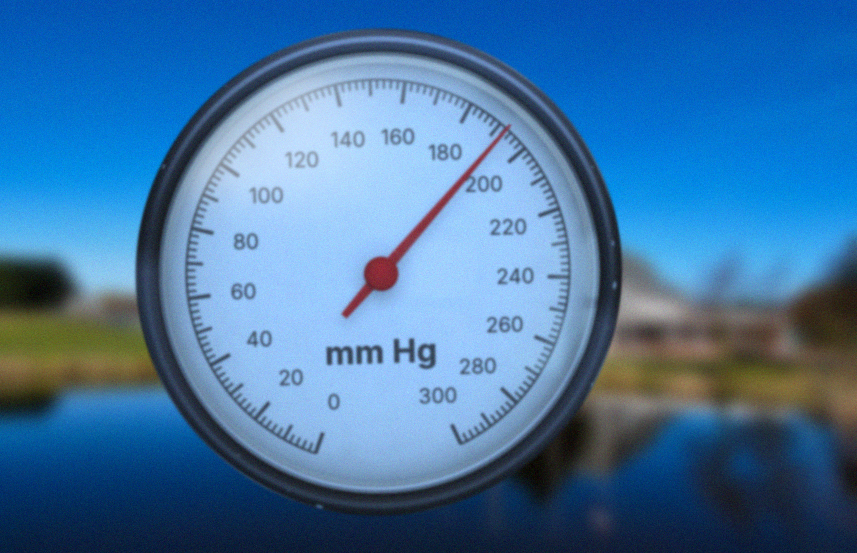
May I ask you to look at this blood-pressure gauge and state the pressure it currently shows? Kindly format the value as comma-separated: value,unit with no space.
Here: 192,mmHg
